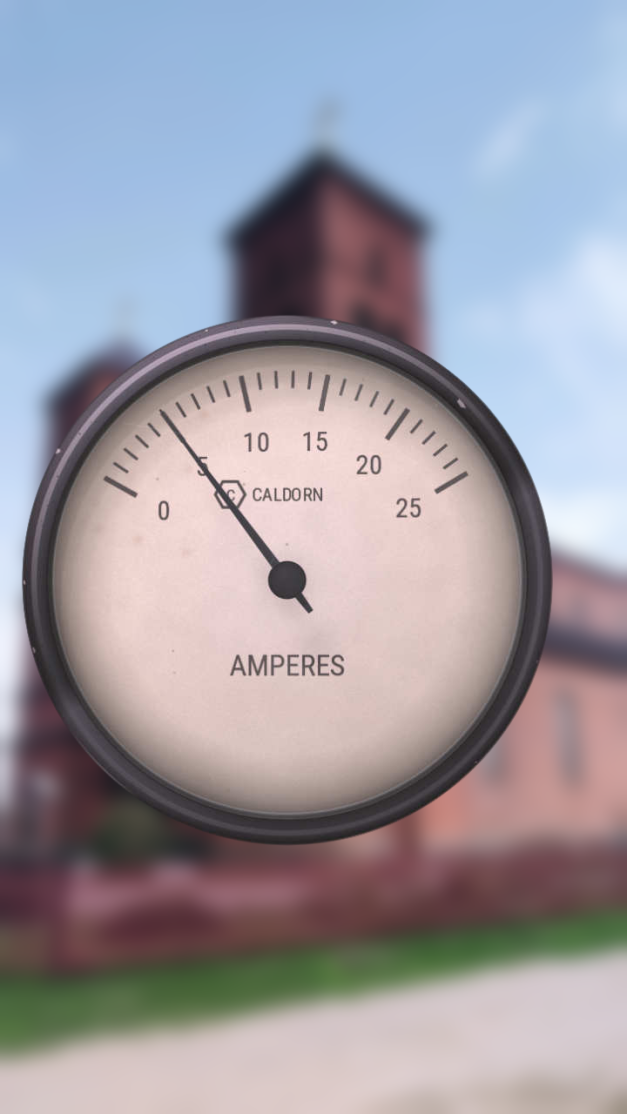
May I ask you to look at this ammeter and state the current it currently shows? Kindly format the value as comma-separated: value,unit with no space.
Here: 5,A
